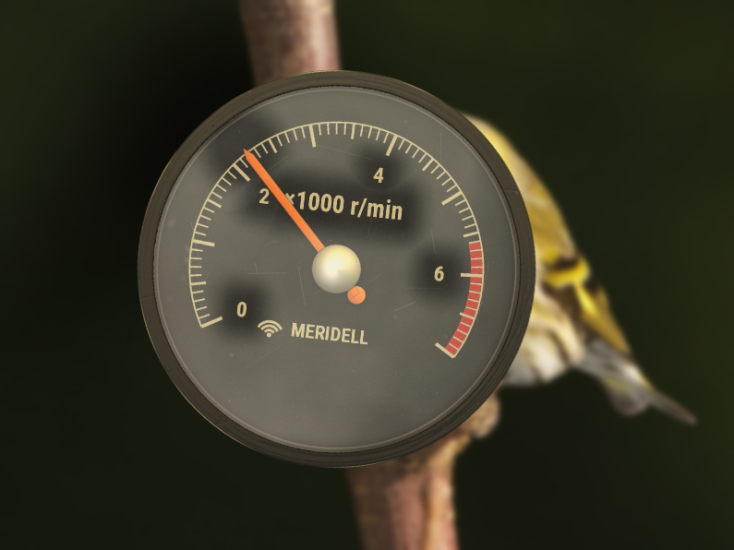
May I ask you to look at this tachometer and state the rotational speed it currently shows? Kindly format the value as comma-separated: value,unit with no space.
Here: 2200,rpm
